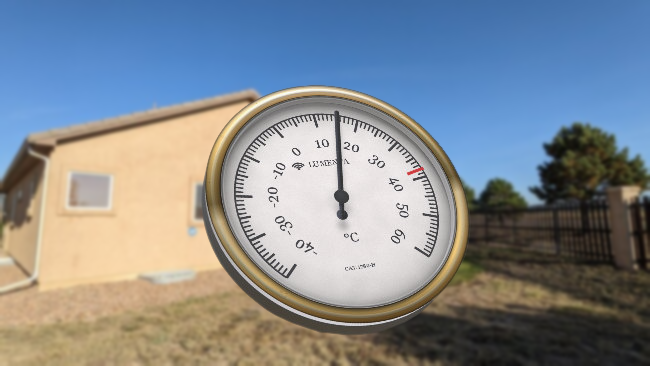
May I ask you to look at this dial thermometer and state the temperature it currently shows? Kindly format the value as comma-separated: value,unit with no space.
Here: 15,°C
